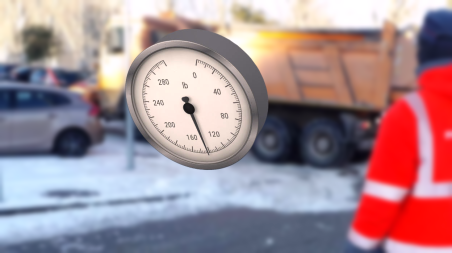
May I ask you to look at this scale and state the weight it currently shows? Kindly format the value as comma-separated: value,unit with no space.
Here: 140,lb
